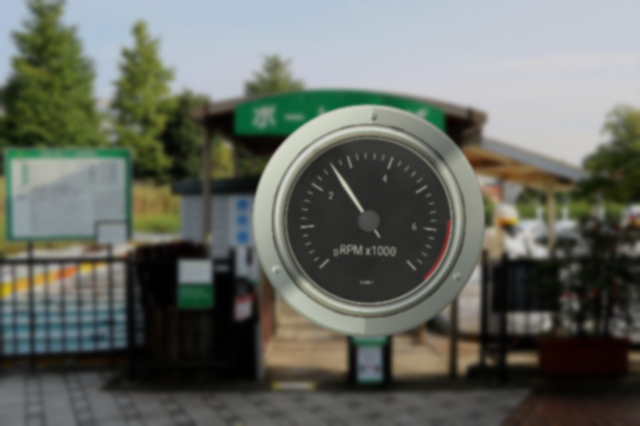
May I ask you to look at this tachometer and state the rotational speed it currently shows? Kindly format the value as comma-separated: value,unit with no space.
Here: 2600,rpm
